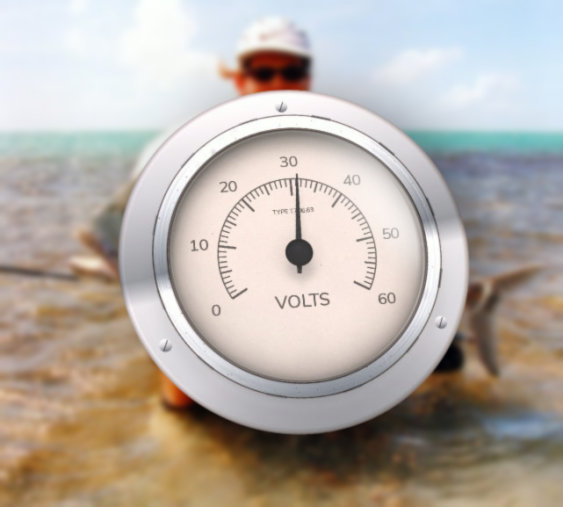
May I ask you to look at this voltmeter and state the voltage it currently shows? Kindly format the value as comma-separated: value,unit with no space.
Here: 31,V
